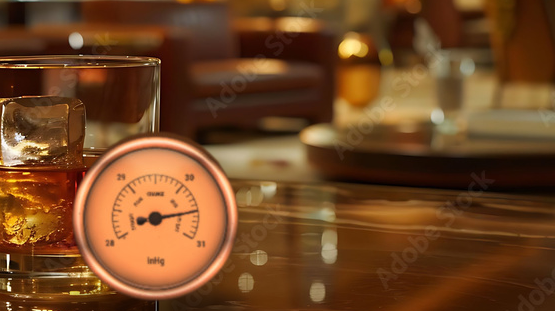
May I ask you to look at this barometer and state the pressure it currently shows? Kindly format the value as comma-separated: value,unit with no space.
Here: 30.5,inHg
